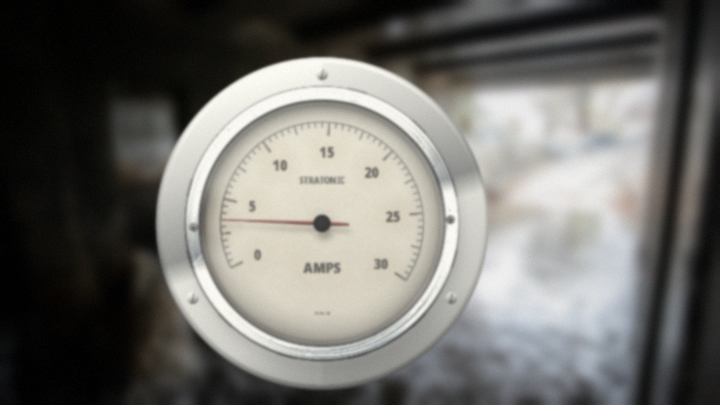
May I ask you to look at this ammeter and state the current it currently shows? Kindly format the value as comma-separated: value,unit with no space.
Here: 3.5,A
